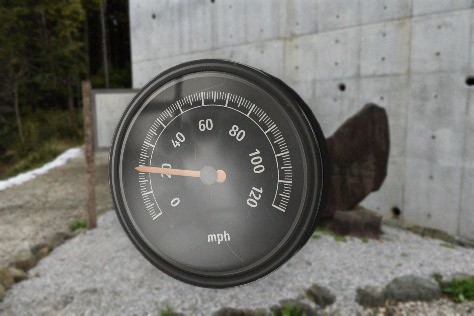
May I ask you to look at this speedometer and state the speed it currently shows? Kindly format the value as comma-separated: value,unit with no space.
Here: 20,mph
